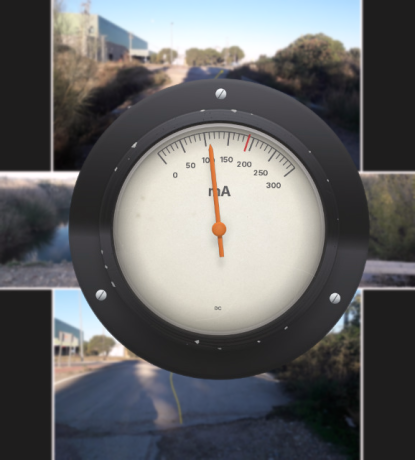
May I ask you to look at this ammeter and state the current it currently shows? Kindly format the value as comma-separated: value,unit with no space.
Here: 110,mA
